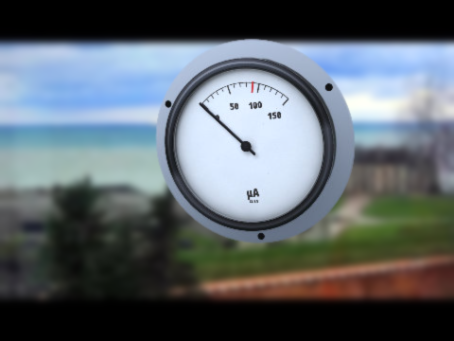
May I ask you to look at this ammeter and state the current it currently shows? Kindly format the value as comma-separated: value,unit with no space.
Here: 0,µA
